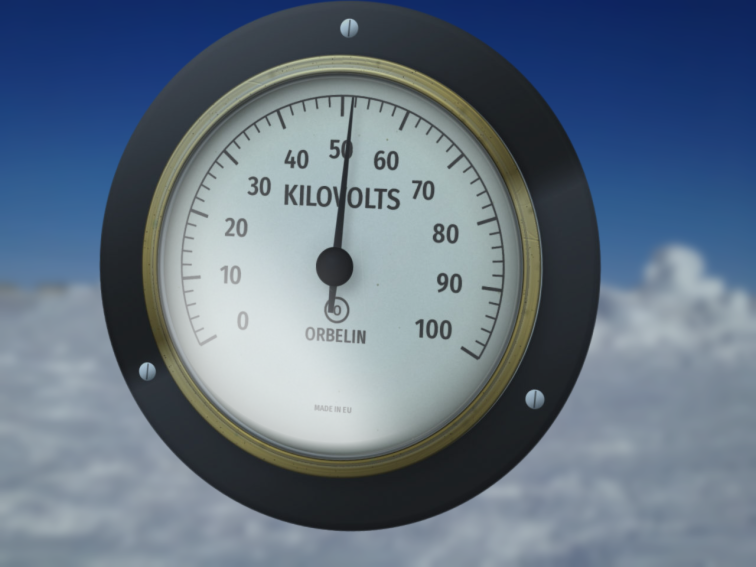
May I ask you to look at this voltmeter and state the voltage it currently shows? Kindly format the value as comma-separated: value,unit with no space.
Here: 52,kV
